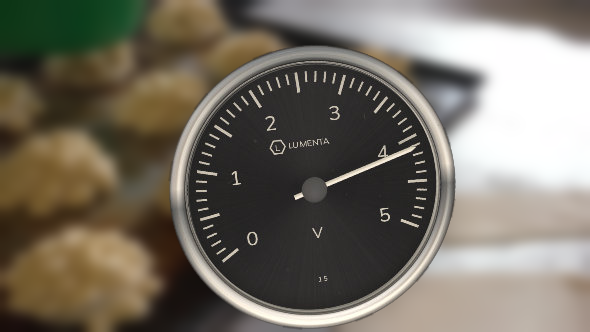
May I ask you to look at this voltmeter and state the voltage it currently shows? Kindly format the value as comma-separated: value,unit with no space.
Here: 4.1,V
